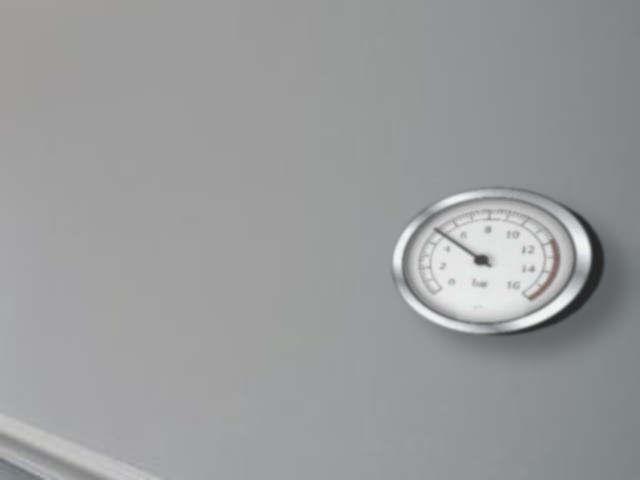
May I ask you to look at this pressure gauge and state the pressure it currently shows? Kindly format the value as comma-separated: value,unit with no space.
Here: 5,bar
